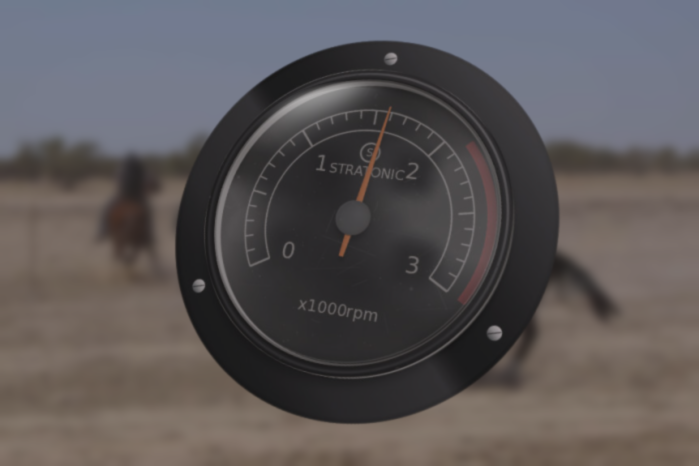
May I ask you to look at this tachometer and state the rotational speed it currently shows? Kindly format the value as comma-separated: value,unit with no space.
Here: 1600,rpm
